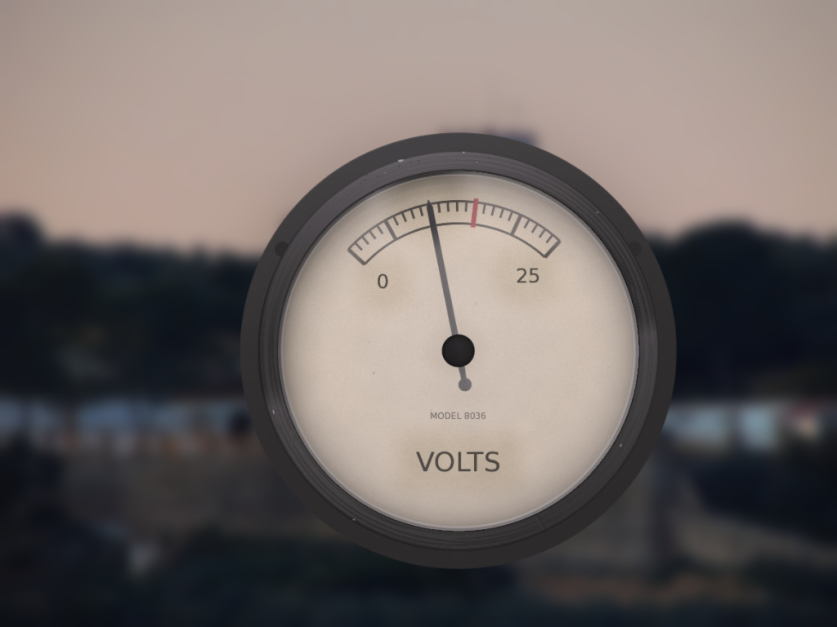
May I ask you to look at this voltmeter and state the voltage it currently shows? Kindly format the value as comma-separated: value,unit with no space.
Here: 10,V
